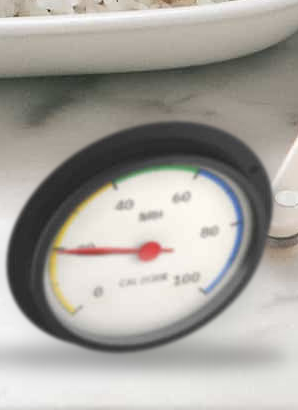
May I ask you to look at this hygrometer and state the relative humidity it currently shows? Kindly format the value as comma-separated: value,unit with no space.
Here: 20,%
